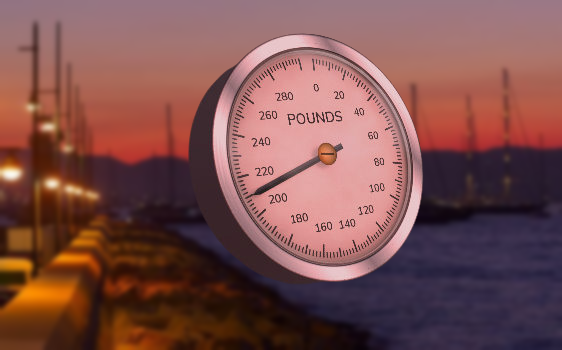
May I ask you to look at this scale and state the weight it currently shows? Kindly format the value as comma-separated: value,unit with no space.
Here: 210,lb
